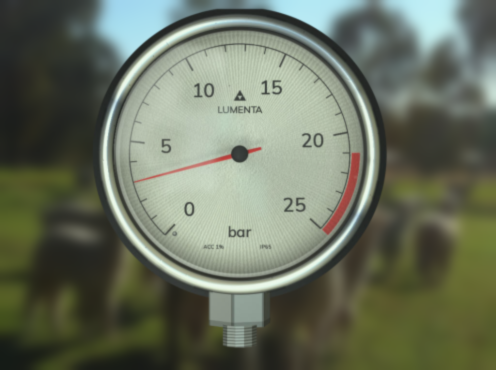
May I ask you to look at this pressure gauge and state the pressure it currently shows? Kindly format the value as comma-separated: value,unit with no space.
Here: 3,bar
